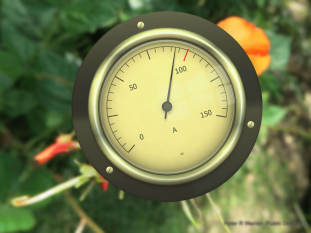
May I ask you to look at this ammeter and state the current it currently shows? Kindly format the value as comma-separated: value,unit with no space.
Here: 92.5,A
